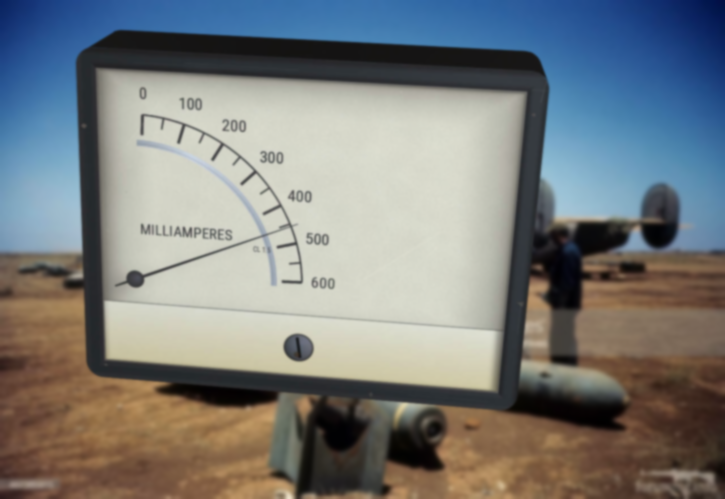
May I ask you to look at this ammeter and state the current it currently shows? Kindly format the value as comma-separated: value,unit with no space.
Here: 450,mA
